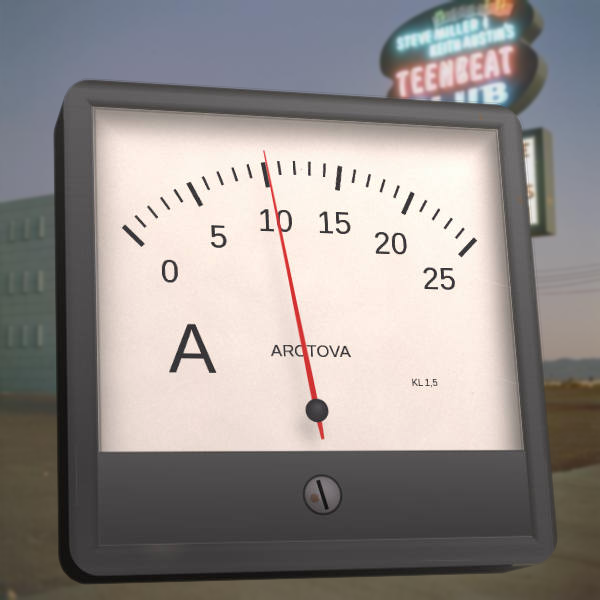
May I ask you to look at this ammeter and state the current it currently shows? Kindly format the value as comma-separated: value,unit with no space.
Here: 10,A
